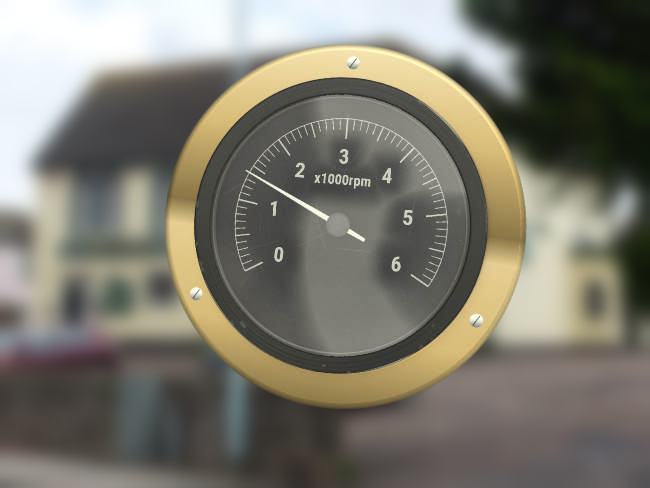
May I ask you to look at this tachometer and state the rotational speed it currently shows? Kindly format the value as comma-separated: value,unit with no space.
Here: 1400,rpm
